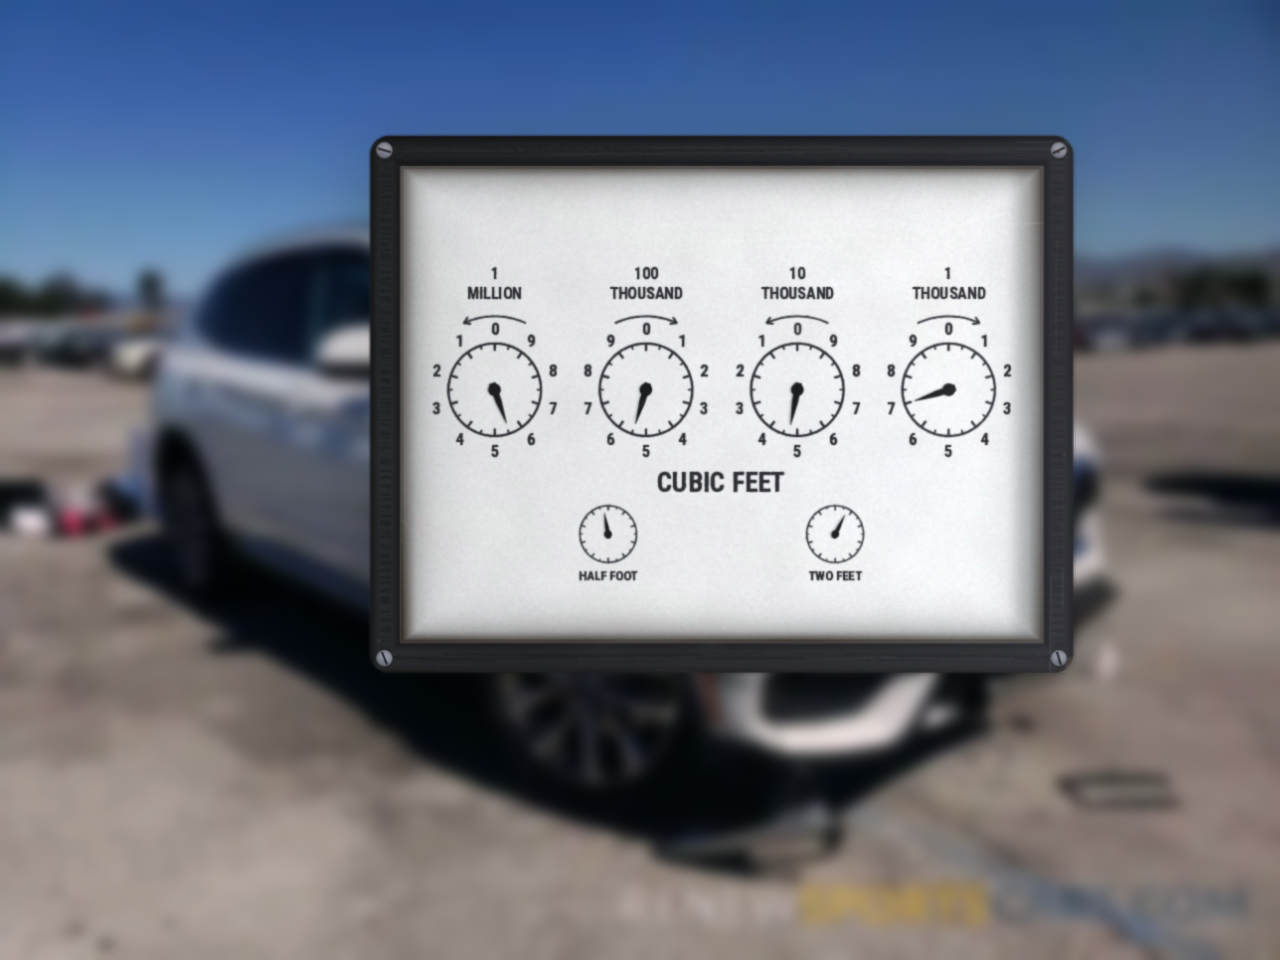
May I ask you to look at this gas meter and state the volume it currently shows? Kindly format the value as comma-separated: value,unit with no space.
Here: 554700,ft³
